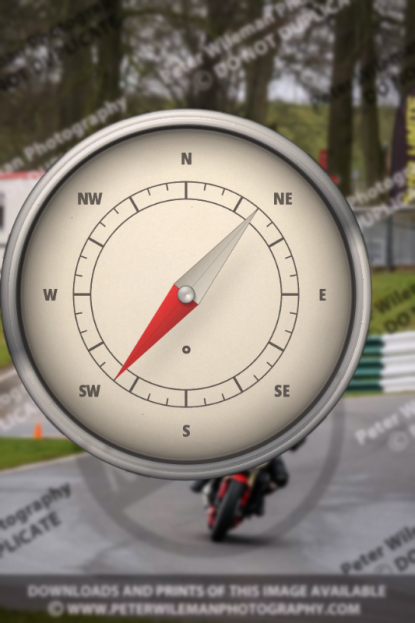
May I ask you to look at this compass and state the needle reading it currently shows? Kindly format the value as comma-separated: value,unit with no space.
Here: 220,°
